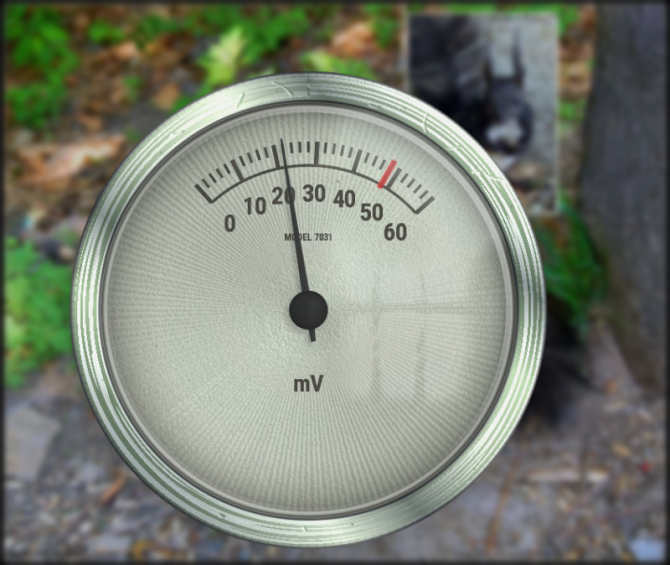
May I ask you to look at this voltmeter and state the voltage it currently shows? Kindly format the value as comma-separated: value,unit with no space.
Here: 22,mV
